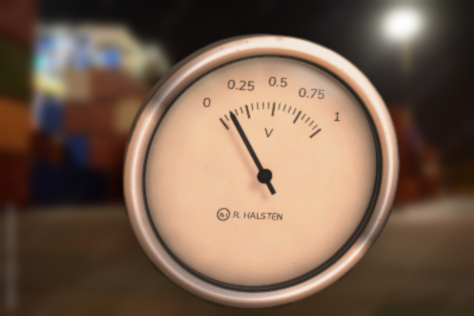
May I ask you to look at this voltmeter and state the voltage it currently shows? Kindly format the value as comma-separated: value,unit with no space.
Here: 0.1,V
